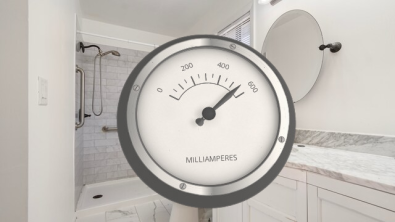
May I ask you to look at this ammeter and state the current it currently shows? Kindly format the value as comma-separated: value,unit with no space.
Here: 550,mA
